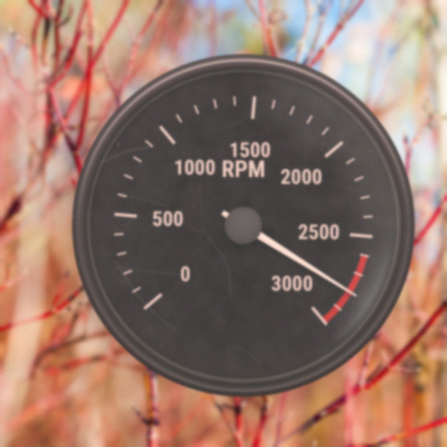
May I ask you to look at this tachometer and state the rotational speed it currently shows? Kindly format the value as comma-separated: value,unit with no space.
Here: 2800,rpm
